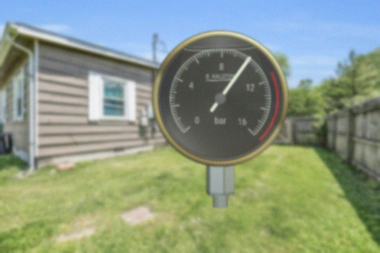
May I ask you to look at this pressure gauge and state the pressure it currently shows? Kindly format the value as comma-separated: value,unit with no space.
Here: 10,bar
